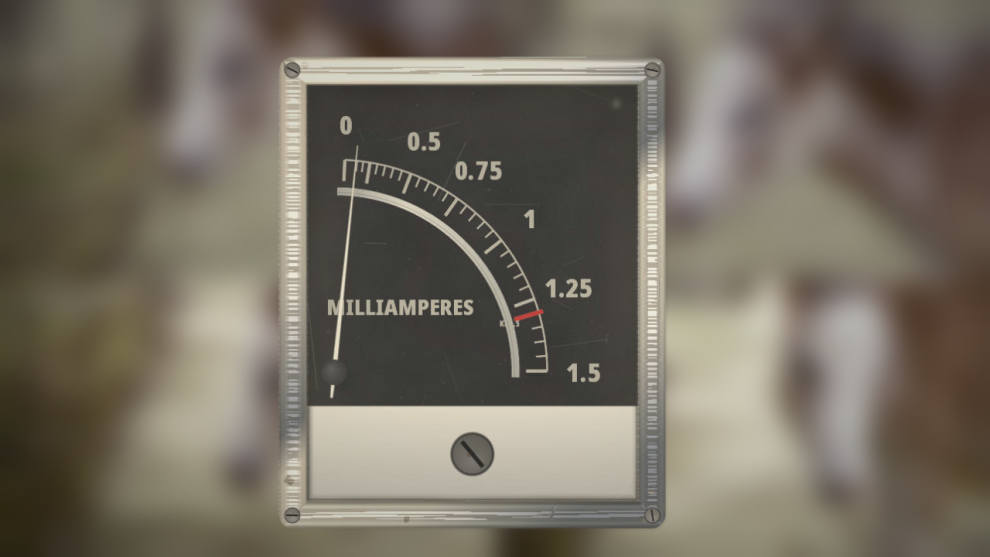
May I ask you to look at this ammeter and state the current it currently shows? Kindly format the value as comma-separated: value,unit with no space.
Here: 0.15,mA
